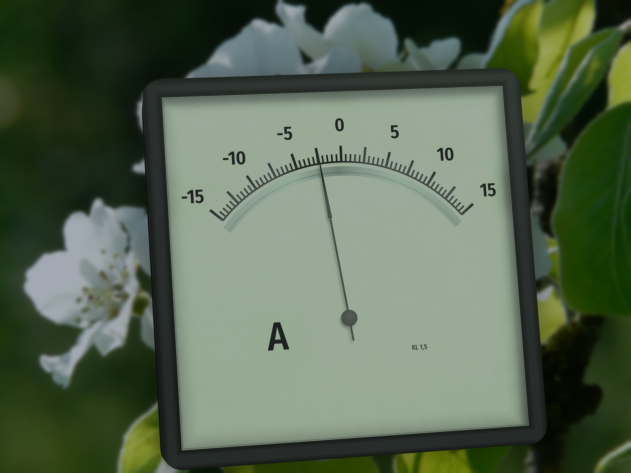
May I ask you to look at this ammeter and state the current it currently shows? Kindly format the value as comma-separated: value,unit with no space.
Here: -2.5,A
